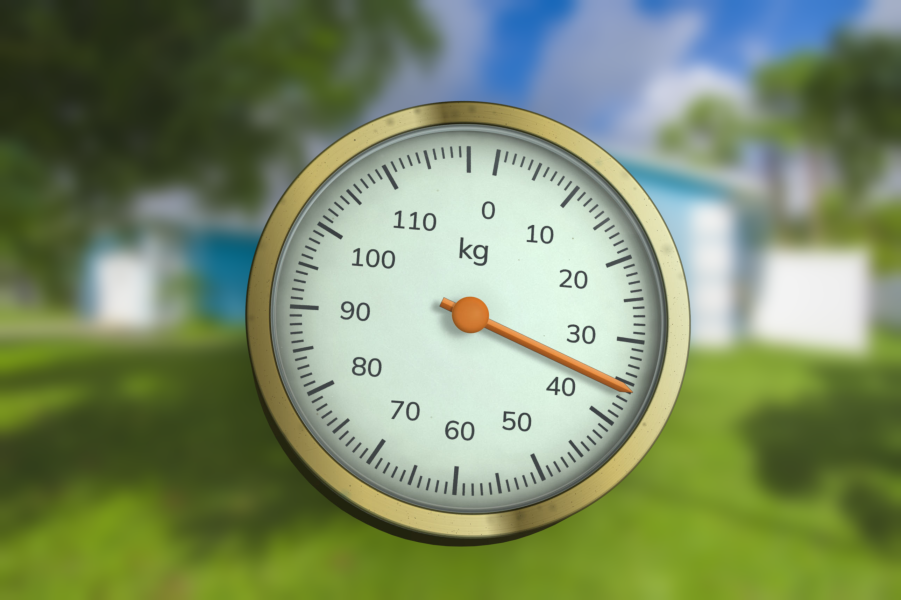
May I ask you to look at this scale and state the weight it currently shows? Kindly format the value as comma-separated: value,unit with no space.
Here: 36,kg
